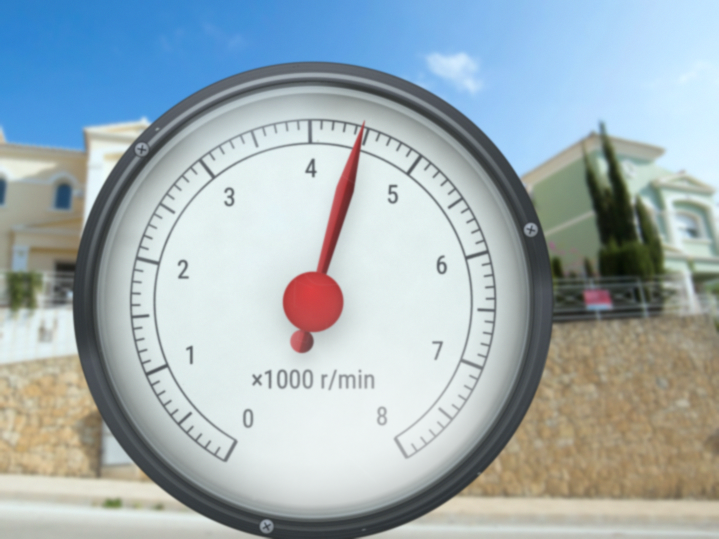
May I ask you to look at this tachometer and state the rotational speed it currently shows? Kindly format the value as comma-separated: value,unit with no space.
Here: 4450,rpm
